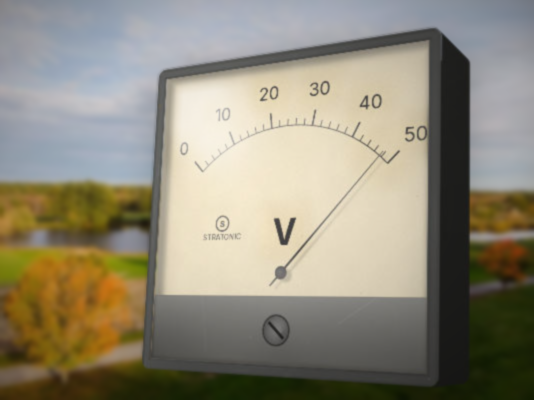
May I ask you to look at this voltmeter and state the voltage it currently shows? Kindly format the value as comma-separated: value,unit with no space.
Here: 48,V
